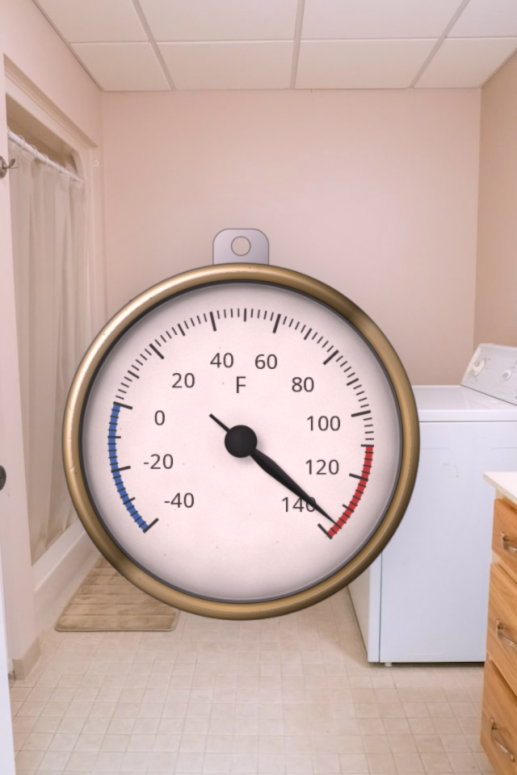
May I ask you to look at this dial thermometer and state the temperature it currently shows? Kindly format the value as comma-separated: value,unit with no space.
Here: 136,°F
